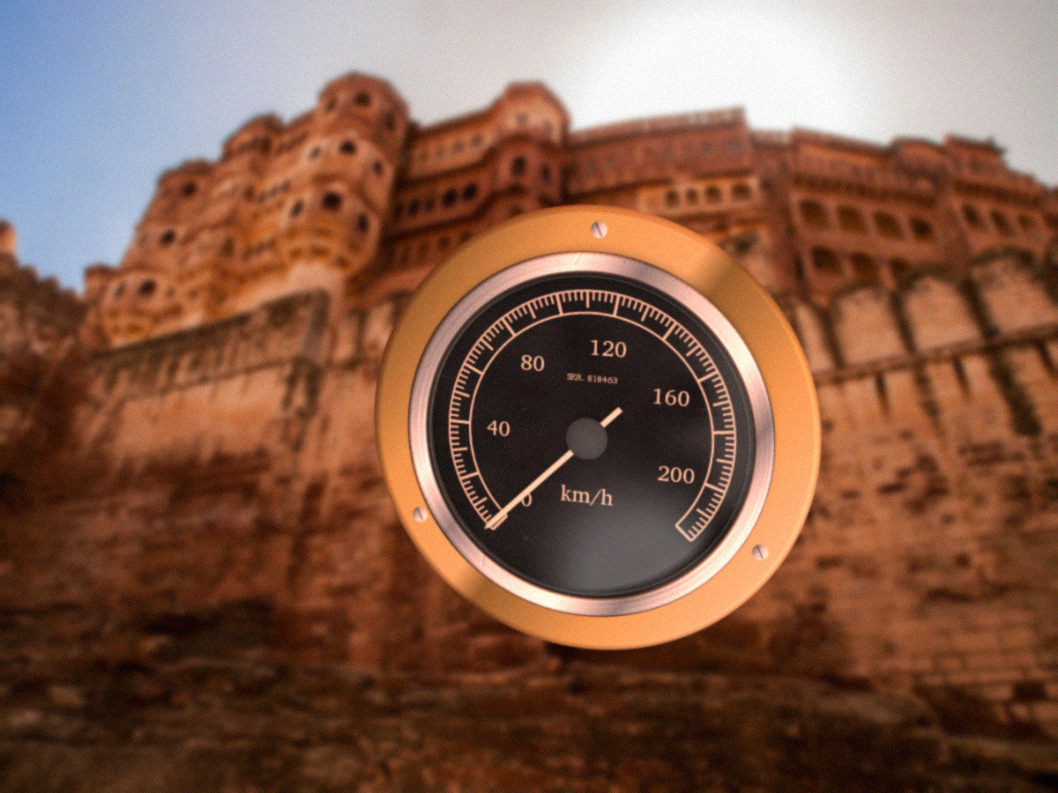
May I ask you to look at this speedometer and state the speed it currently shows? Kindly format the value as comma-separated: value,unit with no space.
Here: 2,km/h
